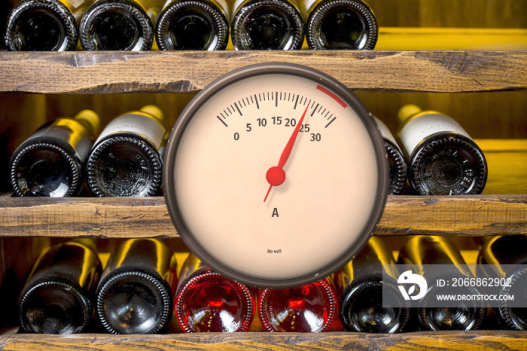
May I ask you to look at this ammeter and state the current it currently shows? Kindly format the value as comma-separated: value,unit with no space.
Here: 23,A
